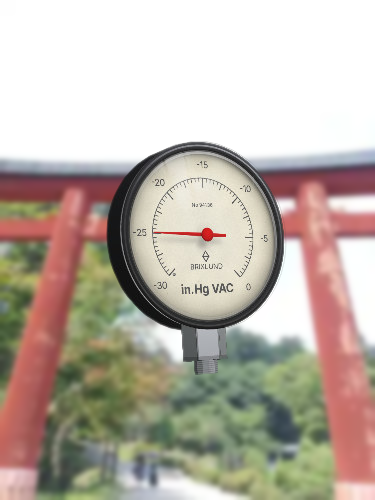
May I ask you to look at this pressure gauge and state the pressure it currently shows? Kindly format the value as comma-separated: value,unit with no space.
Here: -25,inHg
